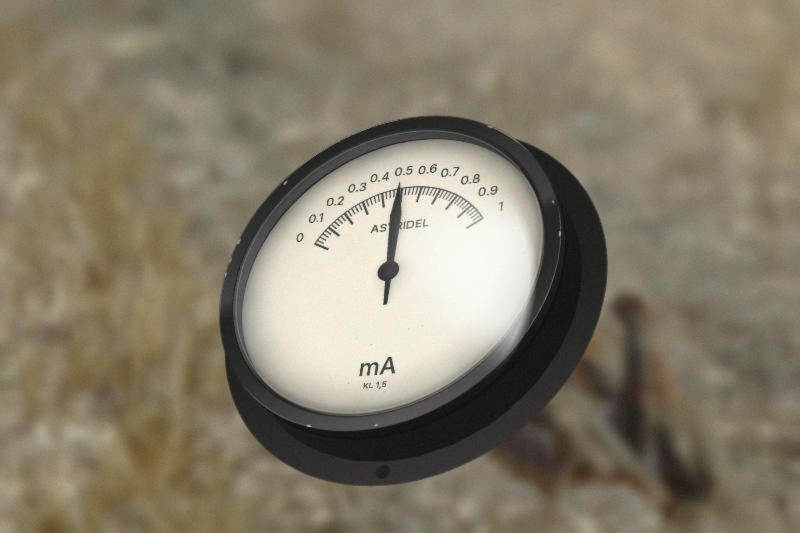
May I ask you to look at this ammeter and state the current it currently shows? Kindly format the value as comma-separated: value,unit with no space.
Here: 0.5,mA
